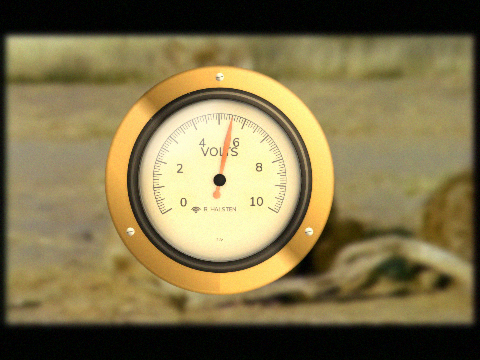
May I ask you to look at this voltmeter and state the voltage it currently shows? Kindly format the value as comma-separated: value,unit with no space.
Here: 5.5,V
